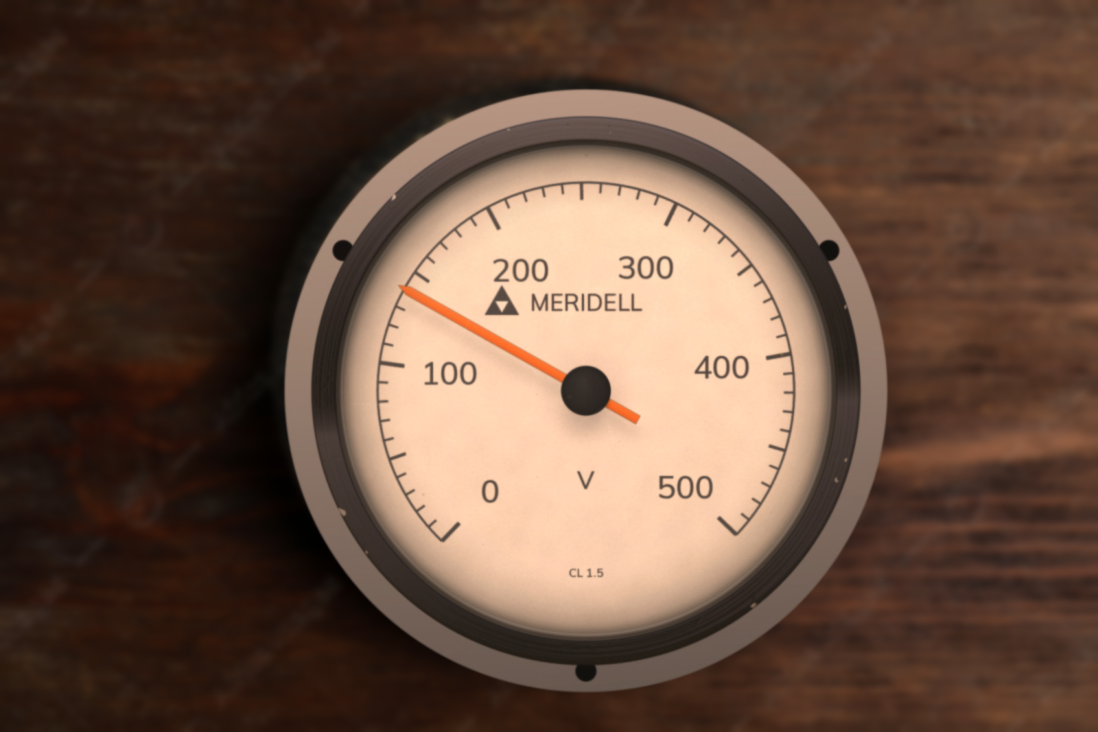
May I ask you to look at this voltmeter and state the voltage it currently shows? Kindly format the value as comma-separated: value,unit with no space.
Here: 140,V
